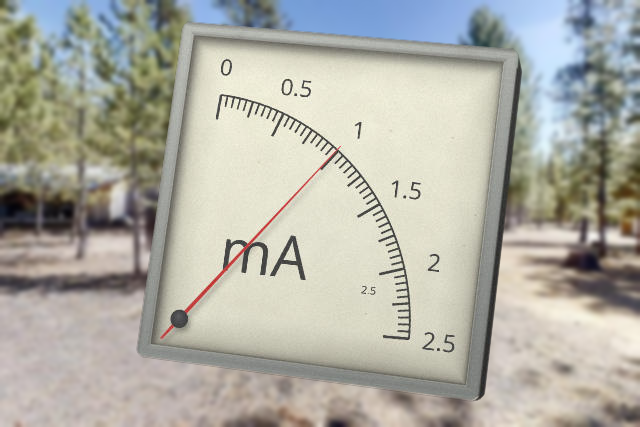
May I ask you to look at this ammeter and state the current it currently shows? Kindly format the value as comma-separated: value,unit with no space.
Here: 1,mA
